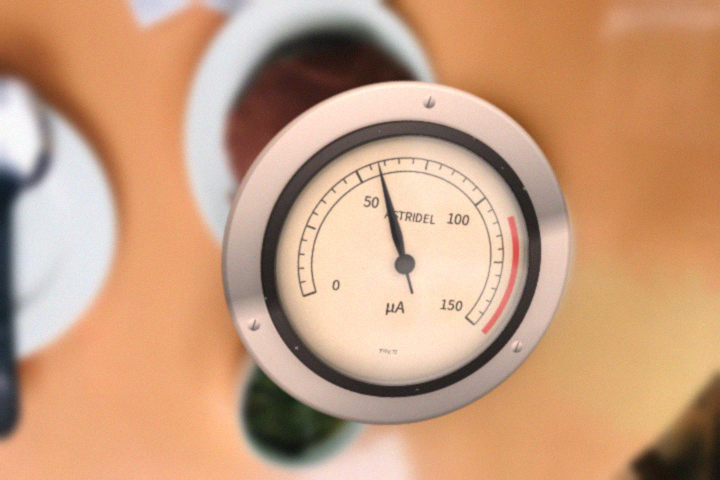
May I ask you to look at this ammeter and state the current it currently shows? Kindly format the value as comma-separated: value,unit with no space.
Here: 57.5,µA
